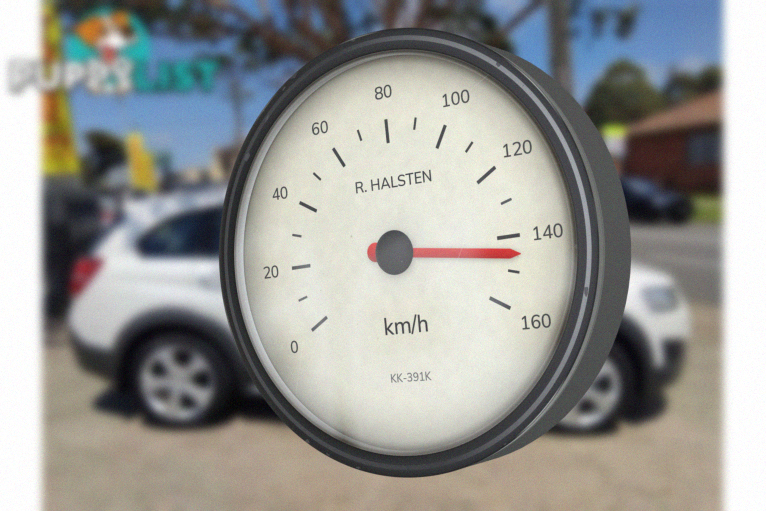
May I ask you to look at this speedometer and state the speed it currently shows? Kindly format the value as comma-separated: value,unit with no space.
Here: 145,km/h
